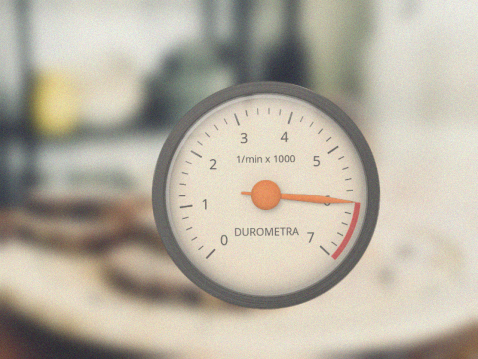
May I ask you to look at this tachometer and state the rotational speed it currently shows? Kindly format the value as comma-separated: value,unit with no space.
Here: 6000,rpm
